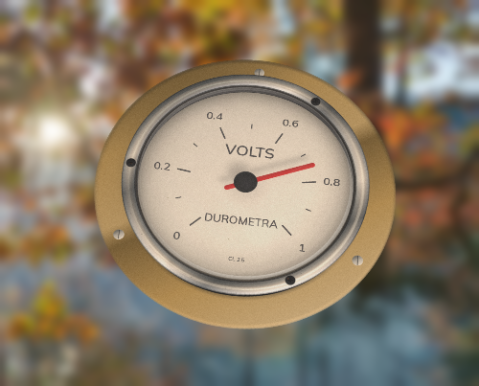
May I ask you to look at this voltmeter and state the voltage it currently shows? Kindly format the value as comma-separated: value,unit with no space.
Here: 0.75,V
